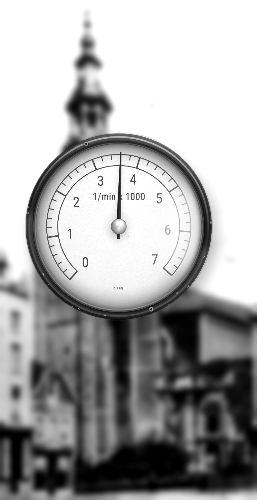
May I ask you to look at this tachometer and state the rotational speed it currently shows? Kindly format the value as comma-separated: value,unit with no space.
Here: 3600,rpm
